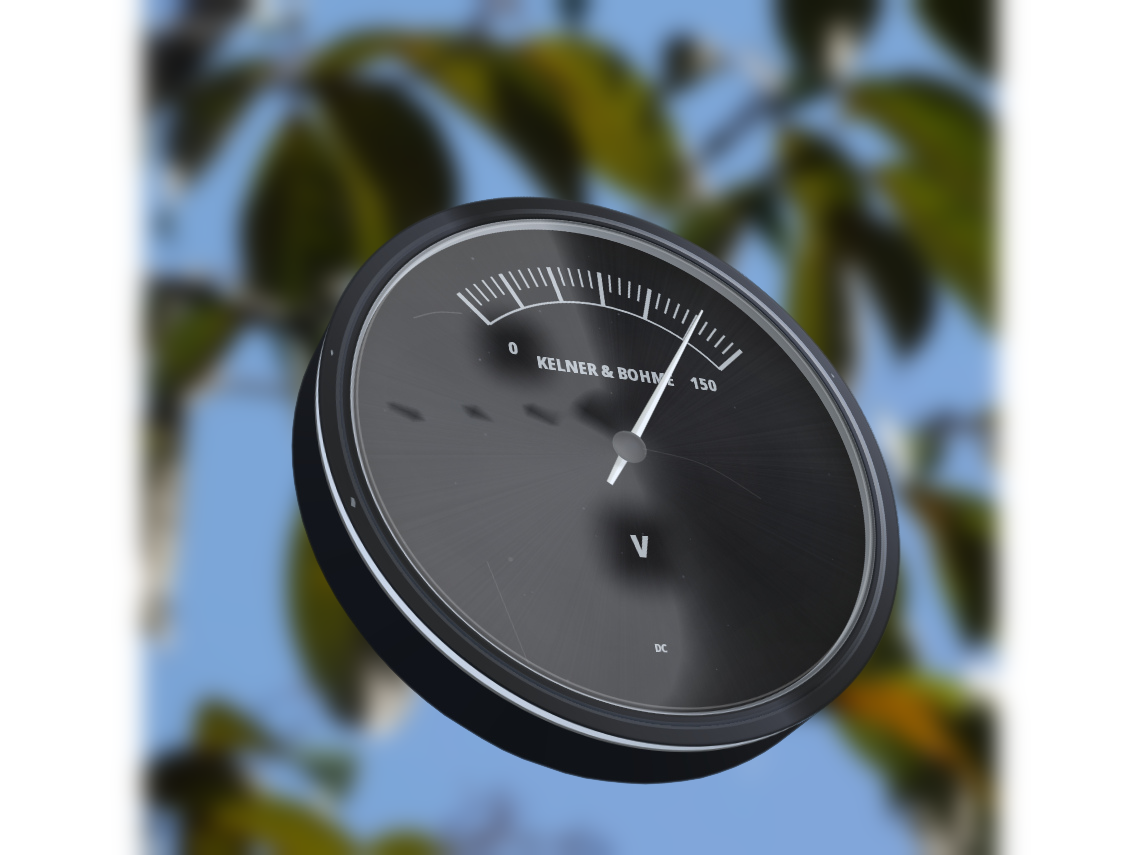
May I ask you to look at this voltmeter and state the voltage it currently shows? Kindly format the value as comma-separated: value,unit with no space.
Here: 125,V
